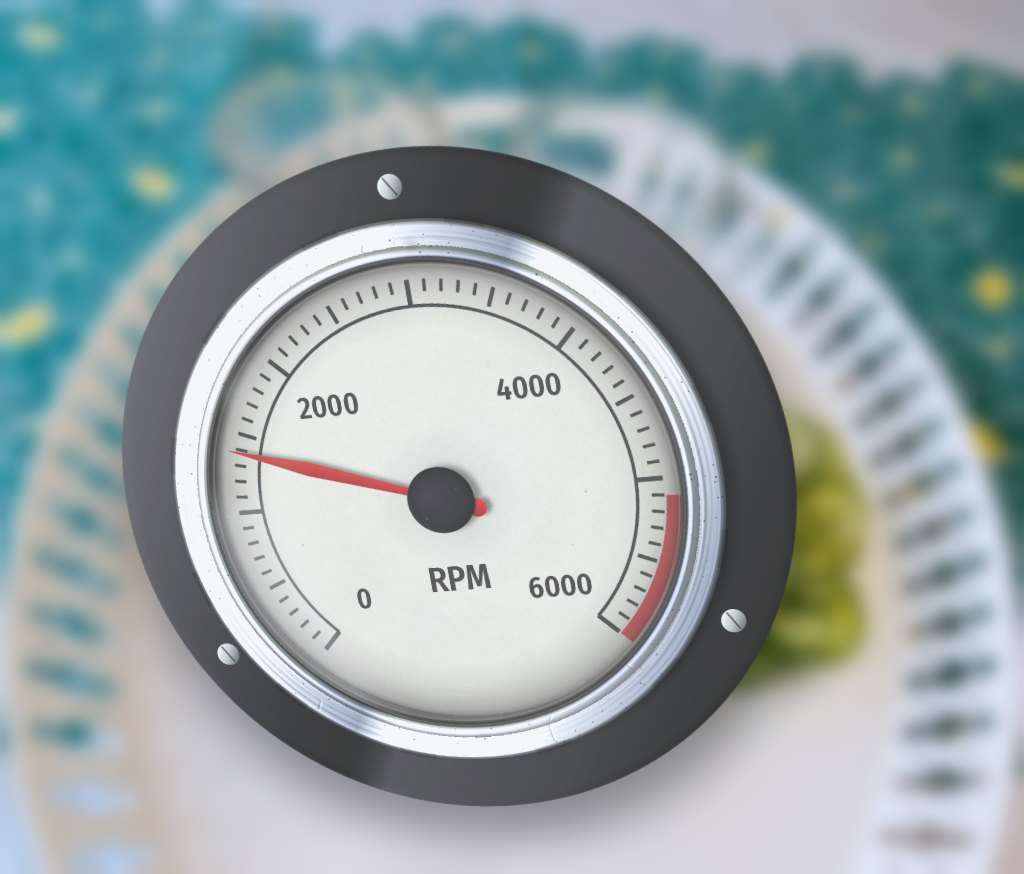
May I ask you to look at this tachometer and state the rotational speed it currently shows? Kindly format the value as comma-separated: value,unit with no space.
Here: 1400,rpm
